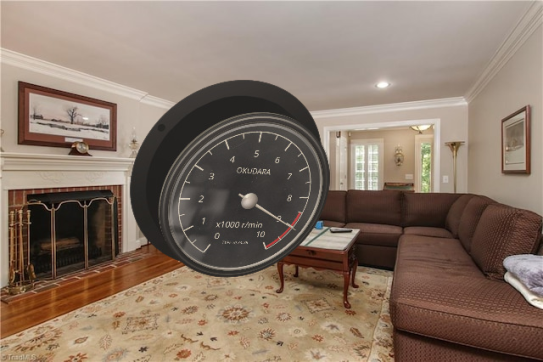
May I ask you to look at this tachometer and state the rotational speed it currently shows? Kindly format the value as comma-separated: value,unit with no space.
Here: 9000,rpm
